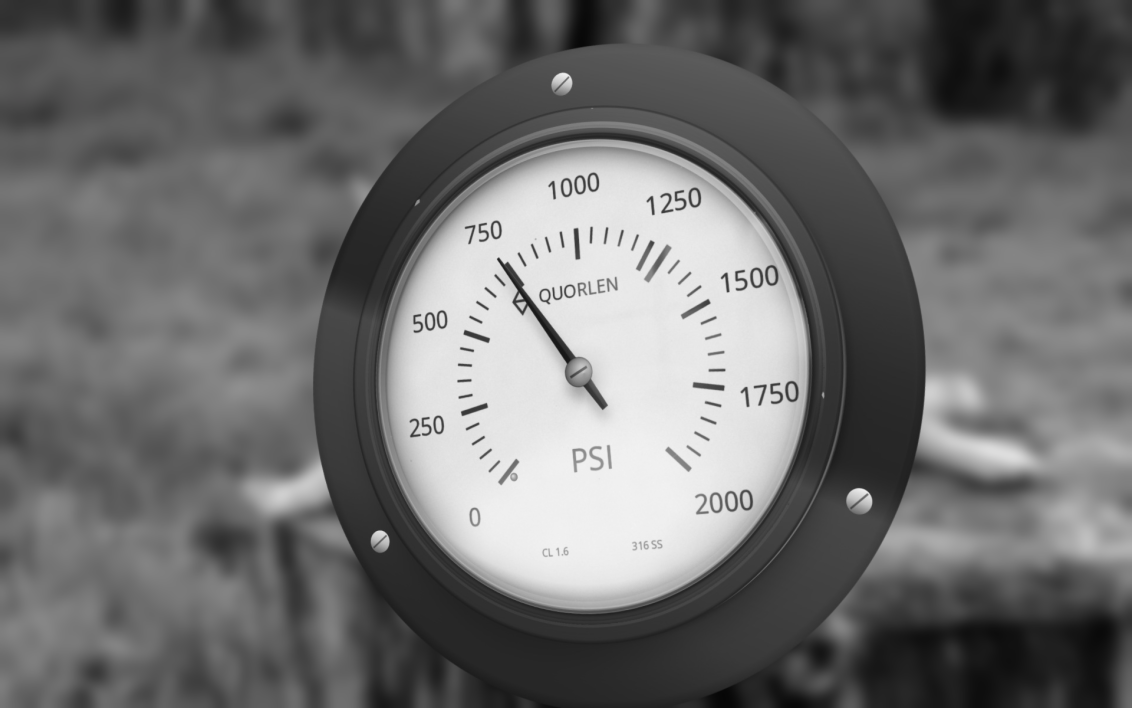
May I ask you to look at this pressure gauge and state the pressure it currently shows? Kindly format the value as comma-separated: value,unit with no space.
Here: 750,psi
